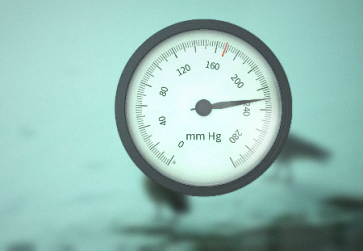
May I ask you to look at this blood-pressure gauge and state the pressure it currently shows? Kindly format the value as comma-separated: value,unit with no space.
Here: 230,mmHg
